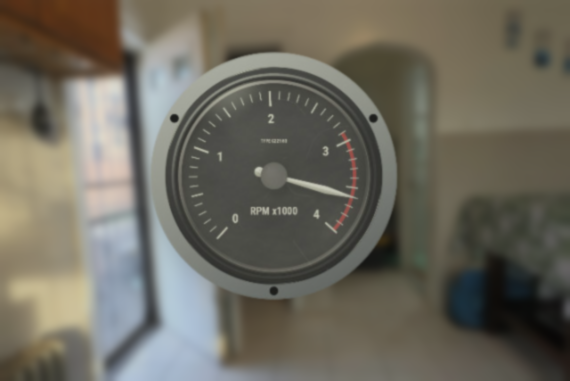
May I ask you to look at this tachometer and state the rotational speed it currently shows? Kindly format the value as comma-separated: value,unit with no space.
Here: 3600,rpm
